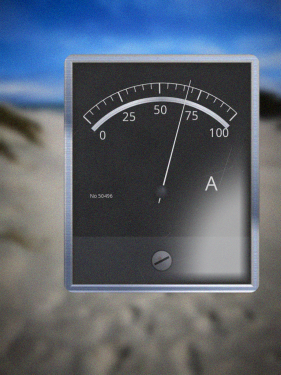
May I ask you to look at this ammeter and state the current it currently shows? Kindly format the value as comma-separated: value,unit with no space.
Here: 67.5,A
